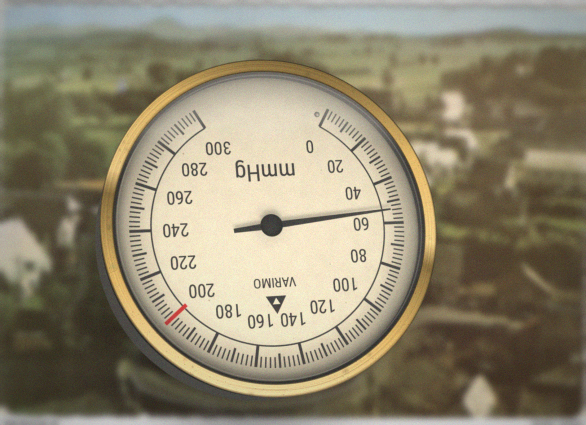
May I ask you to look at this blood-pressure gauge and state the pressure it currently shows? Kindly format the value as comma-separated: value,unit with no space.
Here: 54,mmHg
